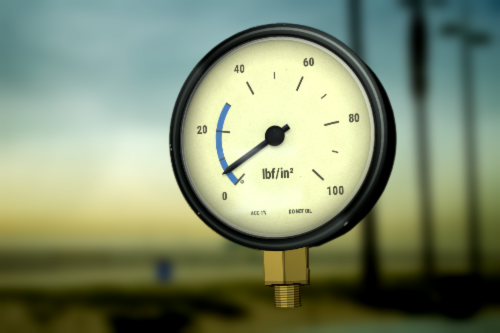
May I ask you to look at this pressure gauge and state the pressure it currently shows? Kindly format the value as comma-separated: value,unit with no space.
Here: 5,psi
